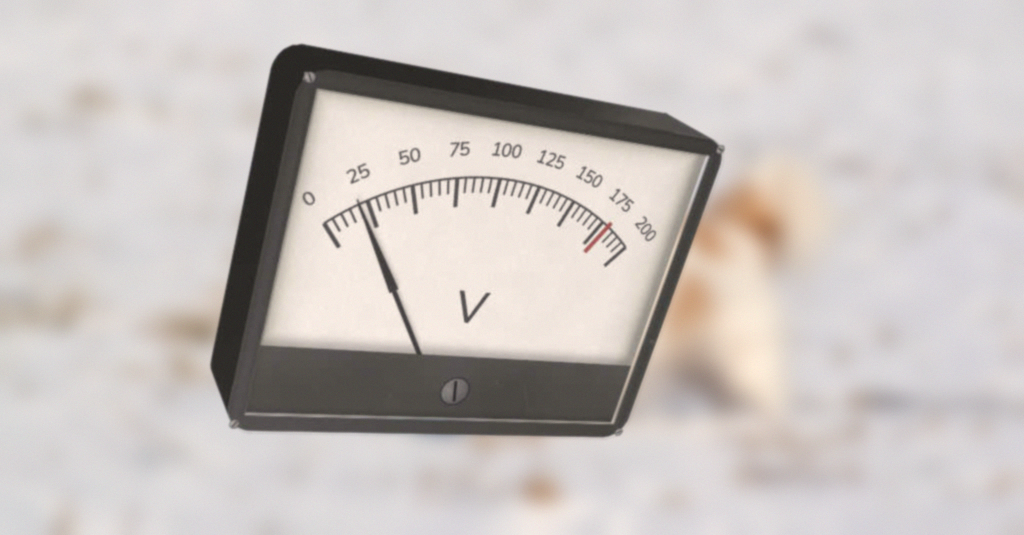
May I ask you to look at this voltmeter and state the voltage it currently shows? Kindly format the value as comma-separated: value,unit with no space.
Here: 20,V
